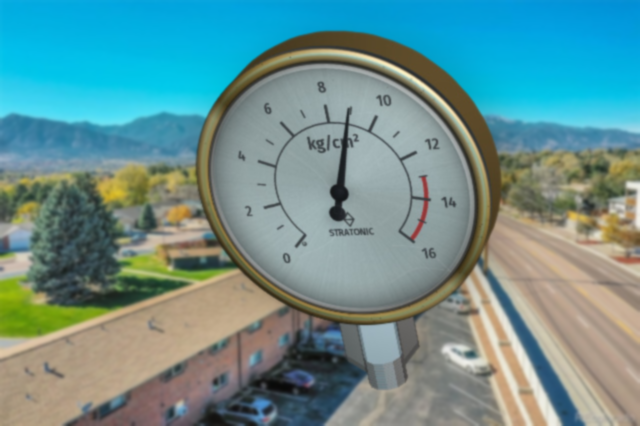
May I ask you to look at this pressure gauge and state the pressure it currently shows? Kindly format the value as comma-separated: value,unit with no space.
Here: 9,kg/cm²
